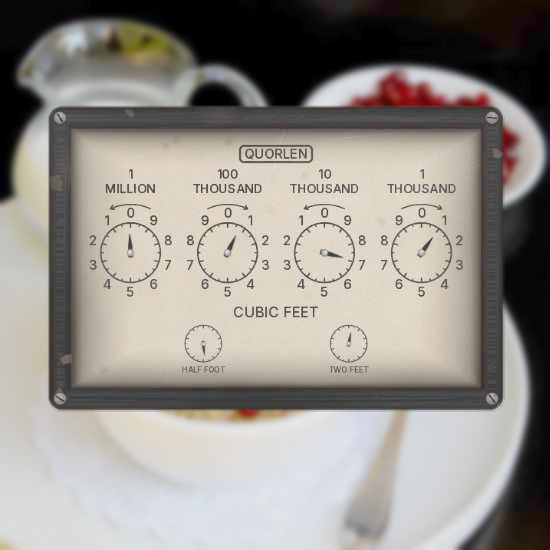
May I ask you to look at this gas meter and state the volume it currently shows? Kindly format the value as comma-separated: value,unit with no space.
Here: 7100,ft³
